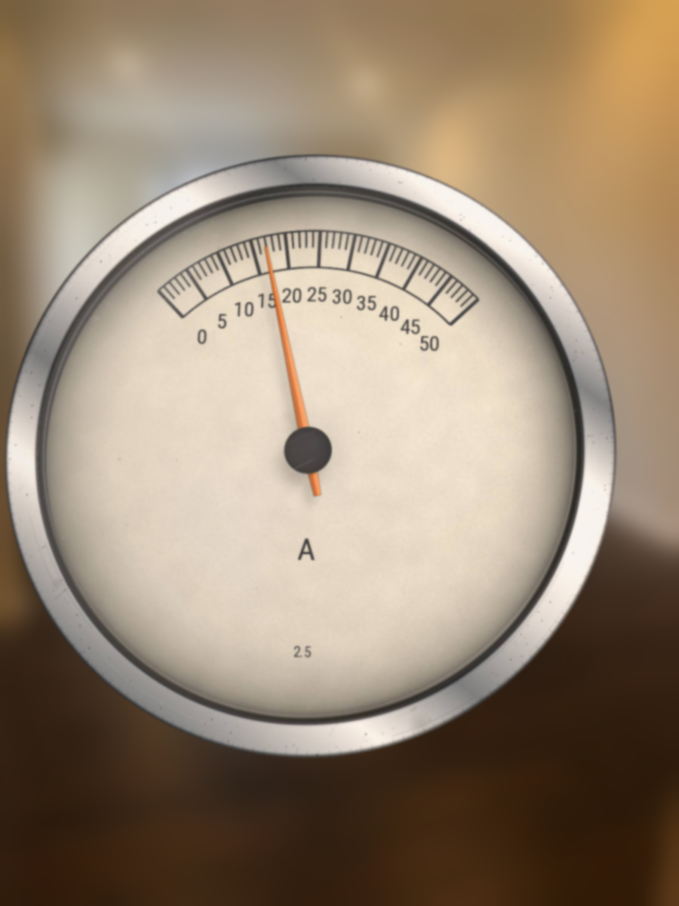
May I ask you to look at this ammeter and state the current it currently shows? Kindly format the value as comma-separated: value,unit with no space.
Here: 17,A
